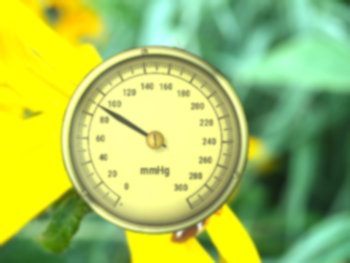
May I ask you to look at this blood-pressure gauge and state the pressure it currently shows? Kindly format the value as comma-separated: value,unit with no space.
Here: 90,mmHg
